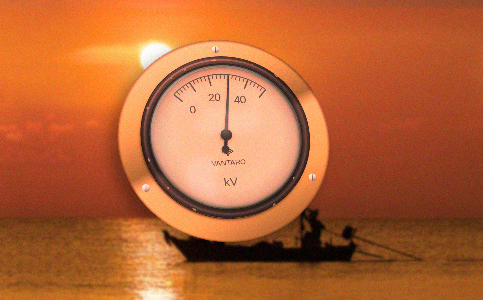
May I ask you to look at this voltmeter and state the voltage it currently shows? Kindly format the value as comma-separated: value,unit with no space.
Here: 30,kV
